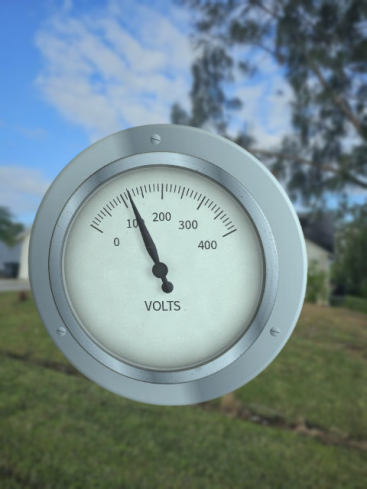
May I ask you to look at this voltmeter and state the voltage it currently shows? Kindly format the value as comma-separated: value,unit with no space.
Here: 120,V
